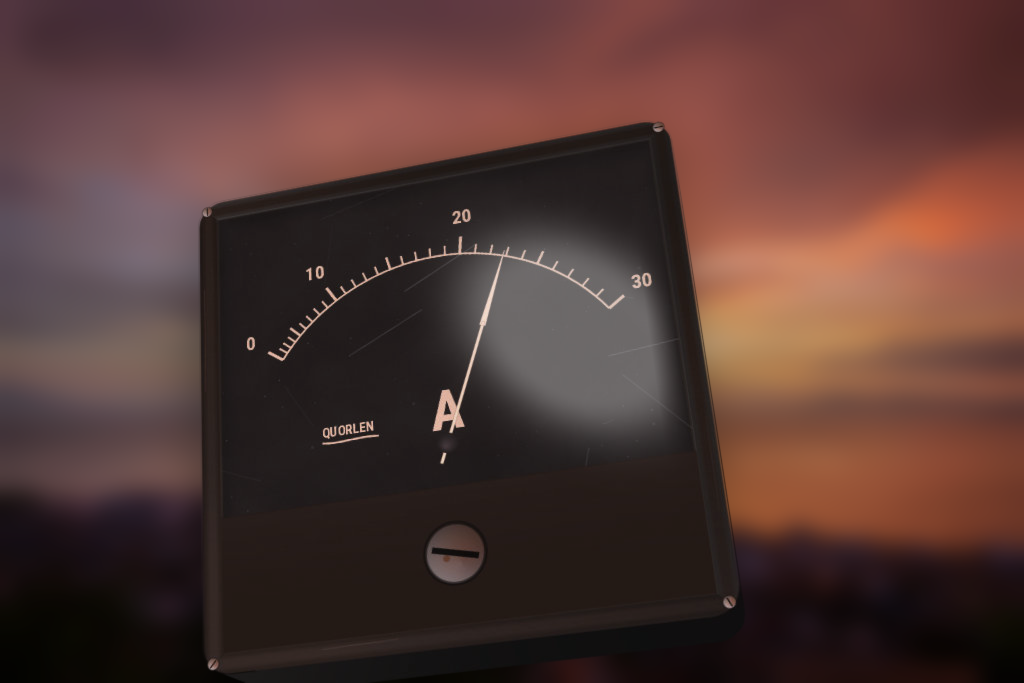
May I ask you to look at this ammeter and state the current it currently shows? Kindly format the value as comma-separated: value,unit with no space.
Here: 23,A
